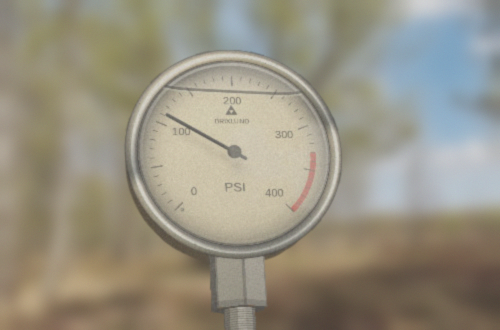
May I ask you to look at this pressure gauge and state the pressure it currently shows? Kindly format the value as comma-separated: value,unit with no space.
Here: 110,psi
